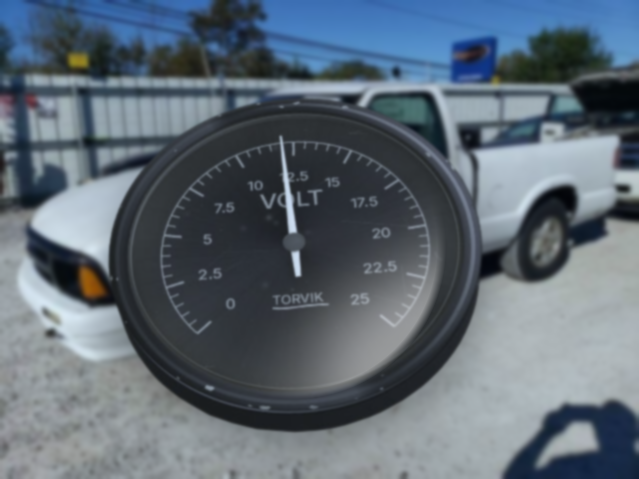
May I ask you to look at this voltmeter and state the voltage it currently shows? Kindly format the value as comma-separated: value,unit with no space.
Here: 12,V
